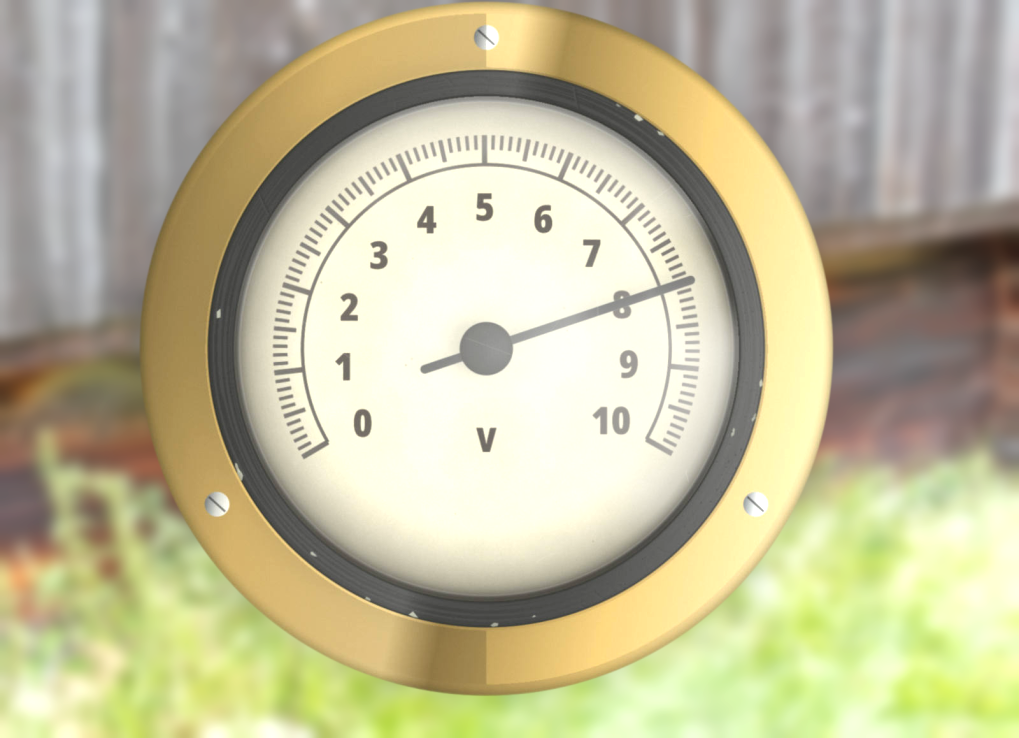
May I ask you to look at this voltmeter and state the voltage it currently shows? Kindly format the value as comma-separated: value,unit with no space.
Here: 8,V
